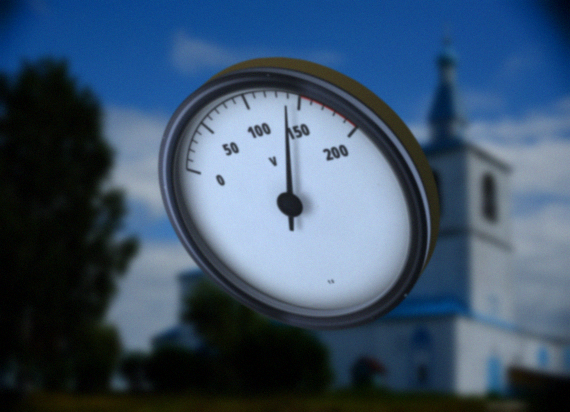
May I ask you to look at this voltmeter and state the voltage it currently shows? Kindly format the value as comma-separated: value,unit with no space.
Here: 140,V
